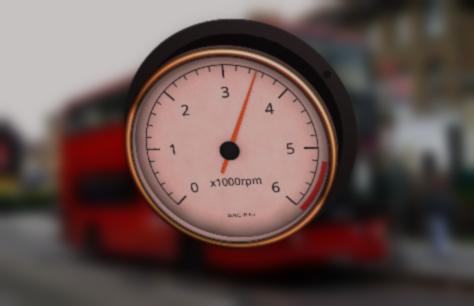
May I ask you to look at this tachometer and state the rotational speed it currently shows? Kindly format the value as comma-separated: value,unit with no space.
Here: 3500,rpm
